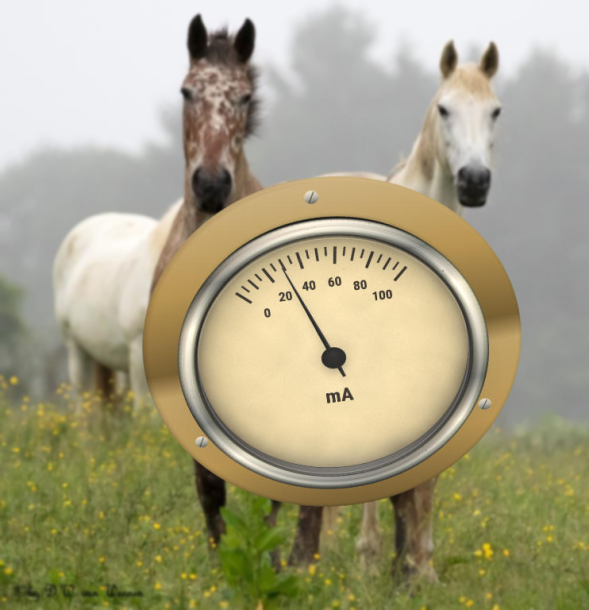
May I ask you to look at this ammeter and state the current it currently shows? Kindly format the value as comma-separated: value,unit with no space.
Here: 30,mA
